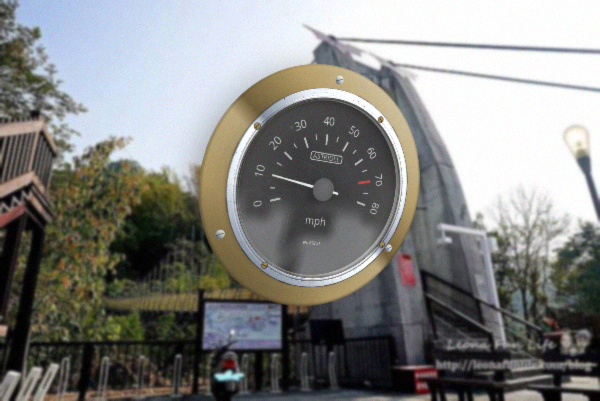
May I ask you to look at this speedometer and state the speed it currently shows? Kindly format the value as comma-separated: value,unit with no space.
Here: 10,mph
